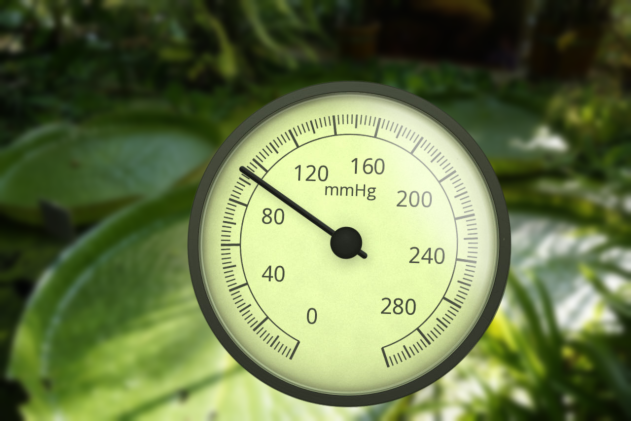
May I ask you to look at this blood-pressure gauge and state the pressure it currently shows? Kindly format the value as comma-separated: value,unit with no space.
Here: 94,mmHg
